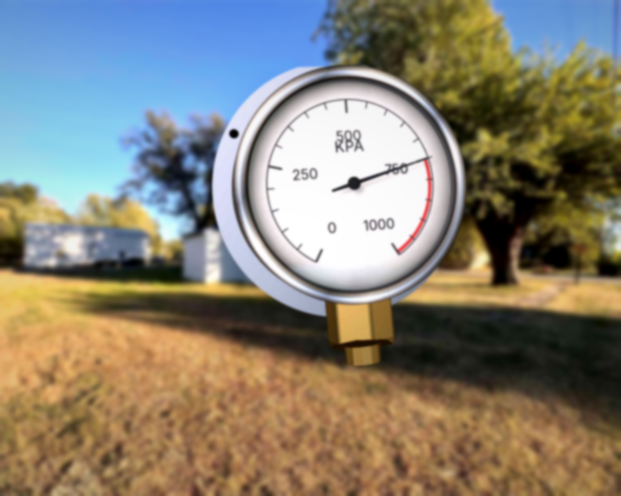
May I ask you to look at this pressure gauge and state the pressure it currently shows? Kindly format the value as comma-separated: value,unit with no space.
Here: 750,kPa
